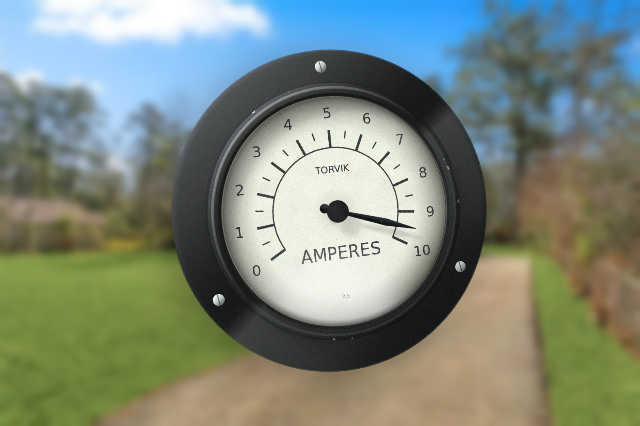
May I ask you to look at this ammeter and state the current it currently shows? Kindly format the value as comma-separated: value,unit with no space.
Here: 9.5,A
